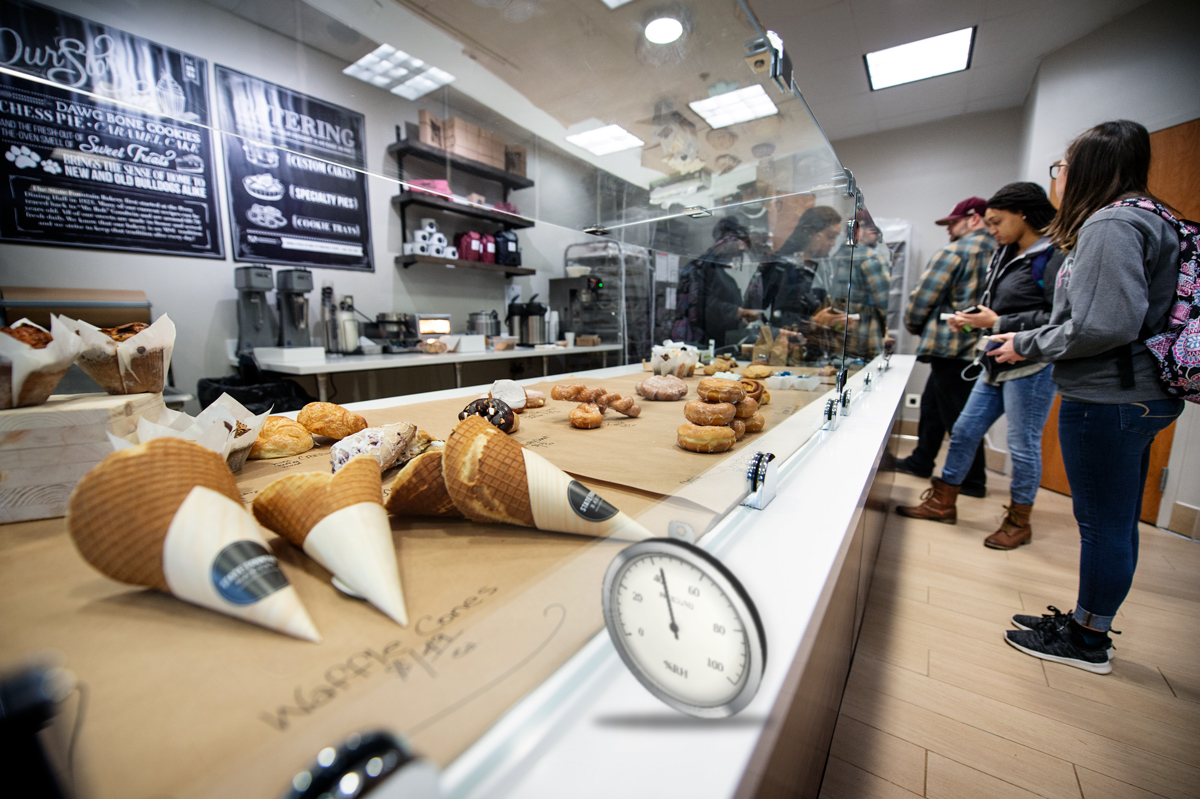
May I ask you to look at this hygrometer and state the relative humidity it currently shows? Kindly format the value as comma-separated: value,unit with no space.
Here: 44,%
